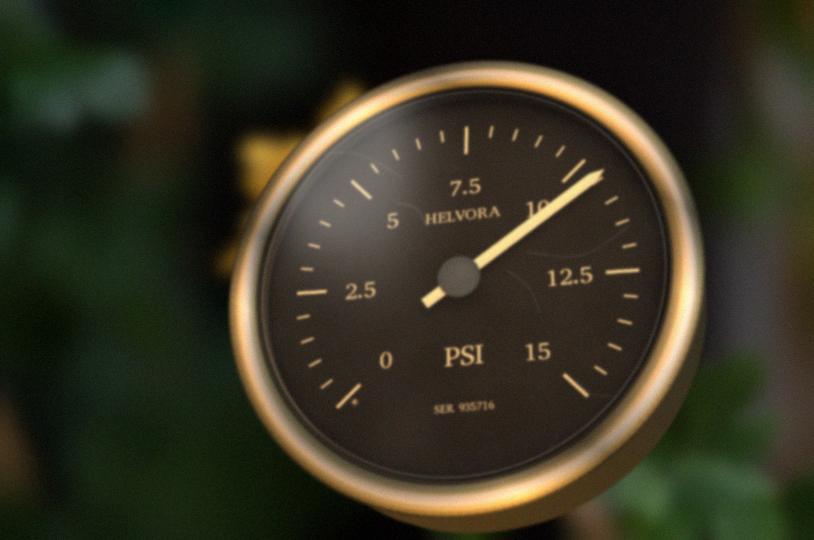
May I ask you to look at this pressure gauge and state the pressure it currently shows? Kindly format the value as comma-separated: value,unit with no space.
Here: 10.5,psi
